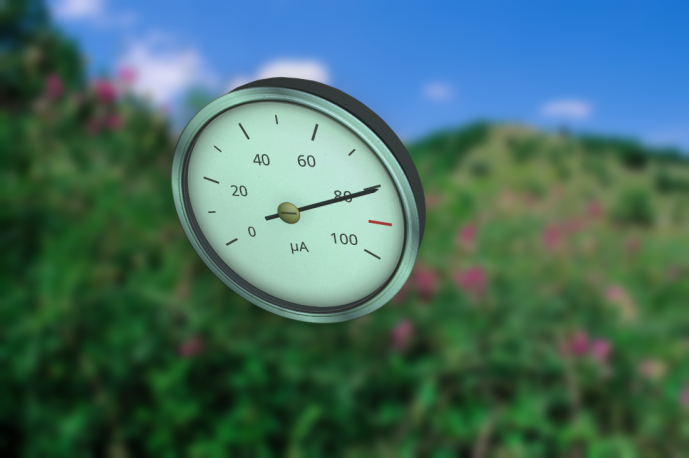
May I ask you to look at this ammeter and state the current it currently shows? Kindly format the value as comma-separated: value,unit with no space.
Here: 80,µA
